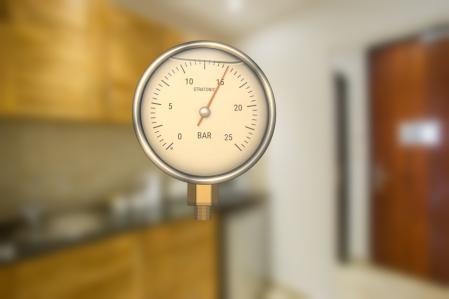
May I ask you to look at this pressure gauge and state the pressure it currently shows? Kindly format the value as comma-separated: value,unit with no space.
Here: 15,bar
